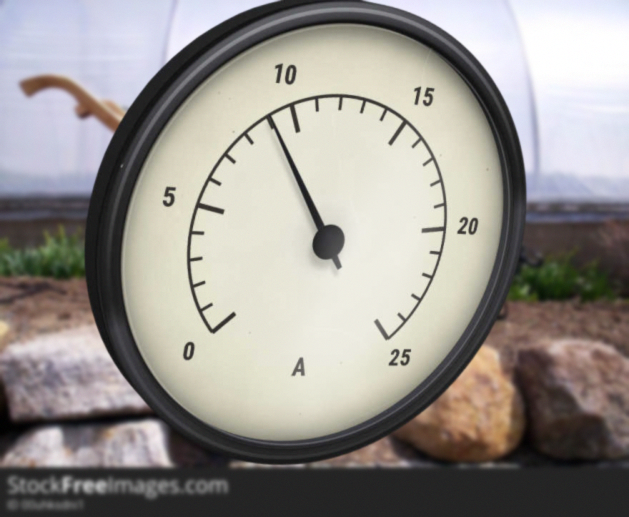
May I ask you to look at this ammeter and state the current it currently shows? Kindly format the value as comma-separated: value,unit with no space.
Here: 9,A
